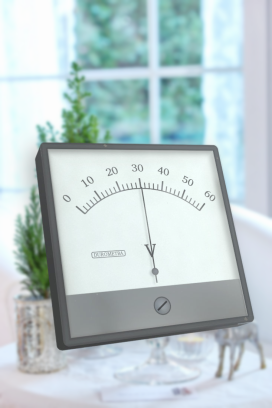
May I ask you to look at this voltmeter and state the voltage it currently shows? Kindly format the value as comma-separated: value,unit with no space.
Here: 30,V
